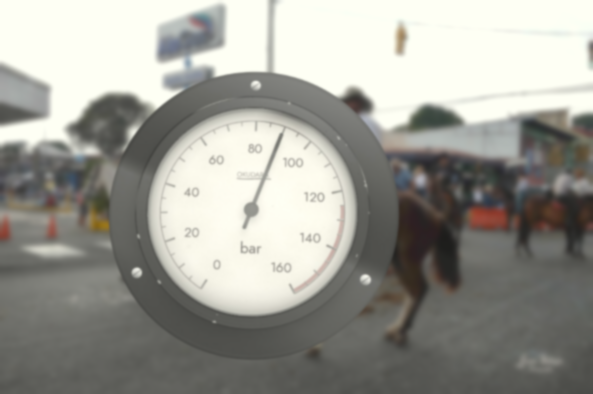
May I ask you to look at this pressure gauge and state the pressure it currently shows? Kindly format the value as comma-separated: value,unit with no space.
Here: 90,bar
